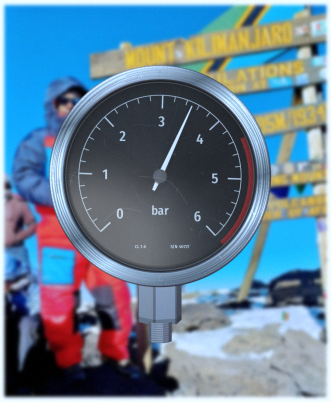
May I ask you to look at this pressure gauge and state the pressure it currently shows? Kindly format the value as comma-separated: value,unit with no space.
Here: 3.5,bar
